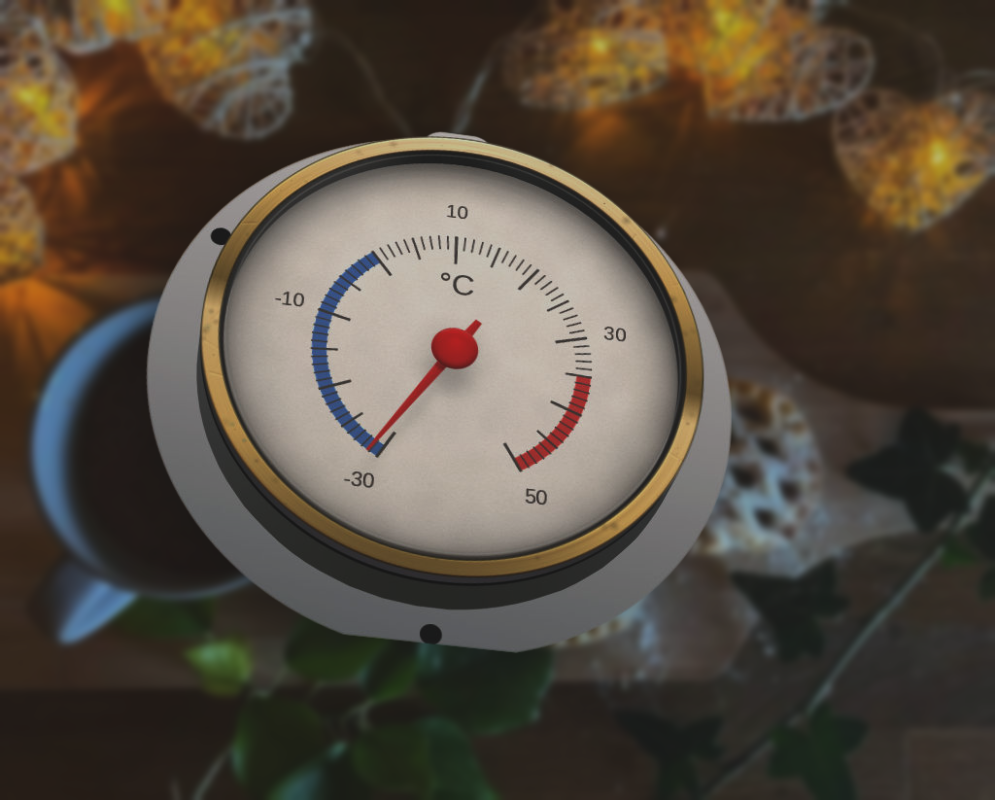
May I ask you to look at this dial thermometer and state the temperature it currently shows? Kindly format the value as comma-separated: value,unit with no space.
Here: -29,°C
